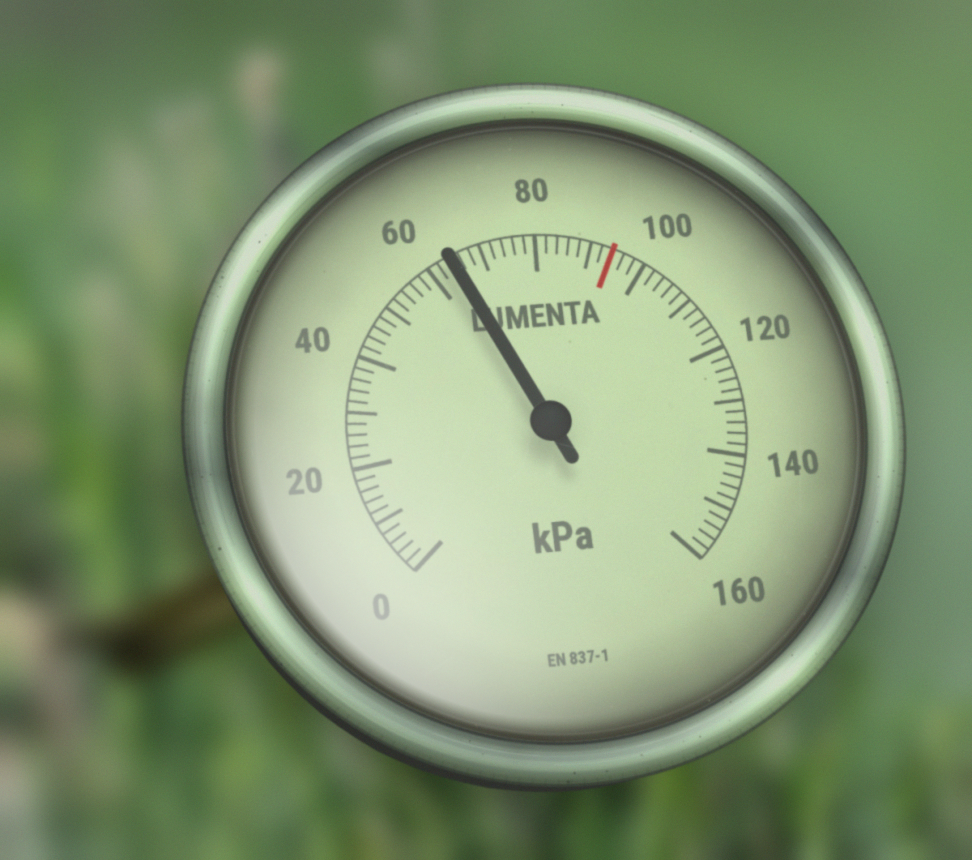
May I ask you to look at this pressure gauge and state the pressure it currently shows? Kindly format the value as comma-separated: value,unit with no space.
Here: 64,kPa
